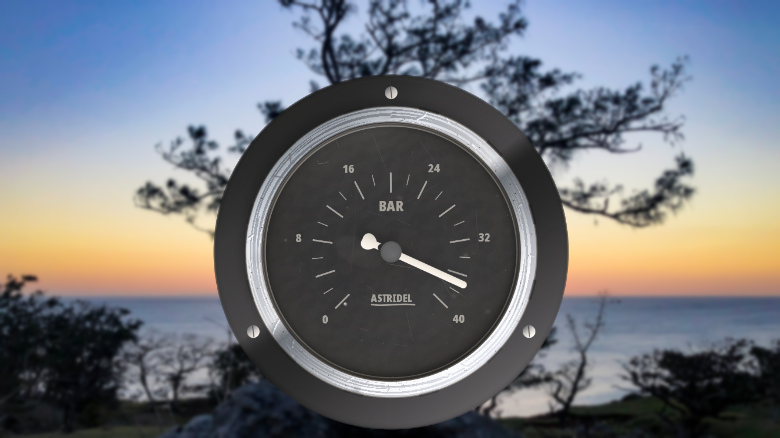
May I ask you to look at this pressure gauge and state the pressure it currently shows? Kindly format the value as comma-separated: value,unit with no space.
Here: 37,bar
